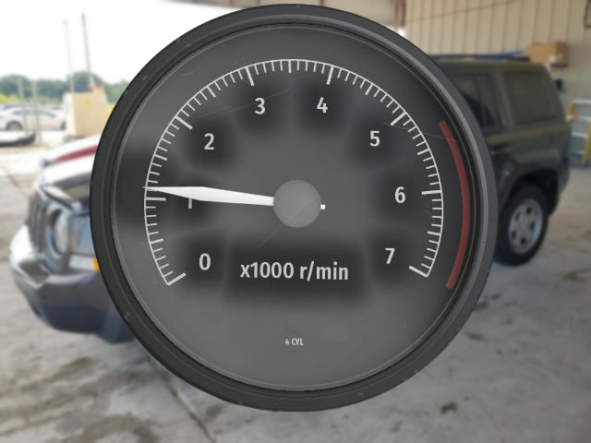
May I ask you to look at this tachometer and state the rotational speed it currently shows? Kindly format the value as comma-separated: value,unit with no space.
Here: 1100,rpm
